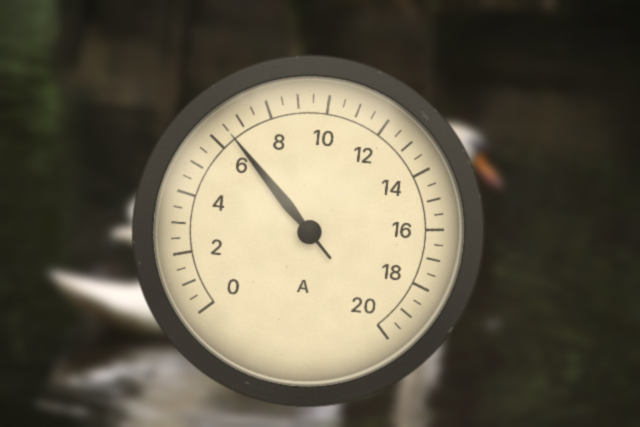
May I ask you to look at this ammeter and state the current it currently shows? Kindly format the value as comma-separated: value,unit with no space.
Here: 6.5,A
